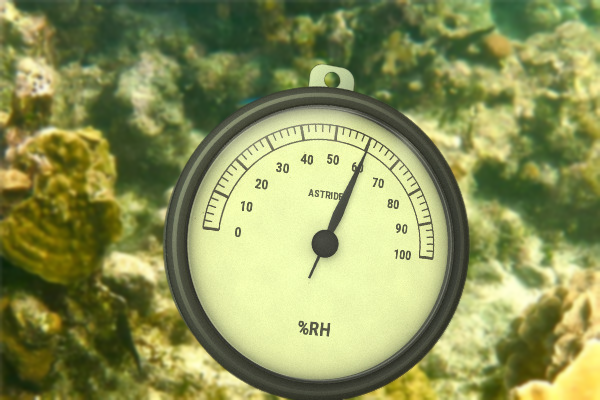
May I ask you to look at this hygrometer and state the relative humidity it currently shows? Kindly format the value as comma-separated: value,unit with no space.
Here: 60,%
